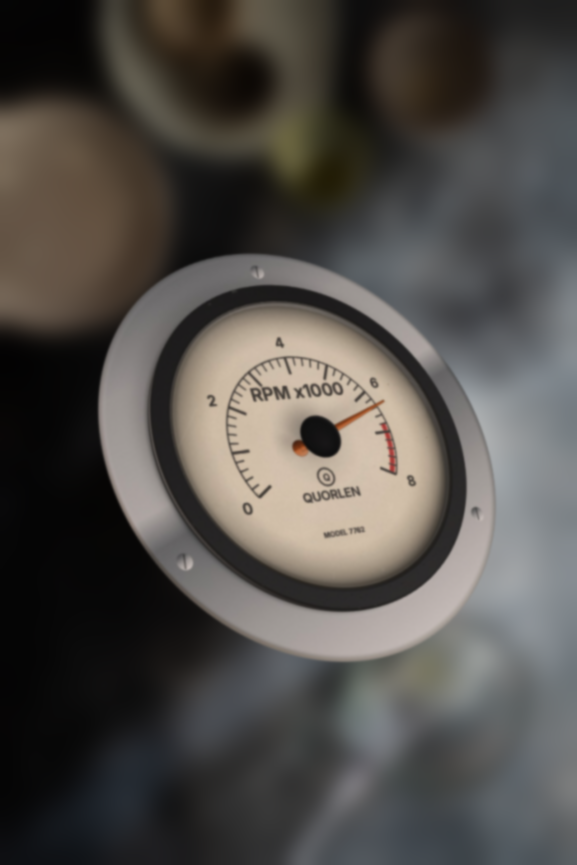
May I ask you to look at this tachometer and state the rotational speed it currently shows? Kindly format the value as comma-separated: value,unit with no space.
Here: 6400,rpm
